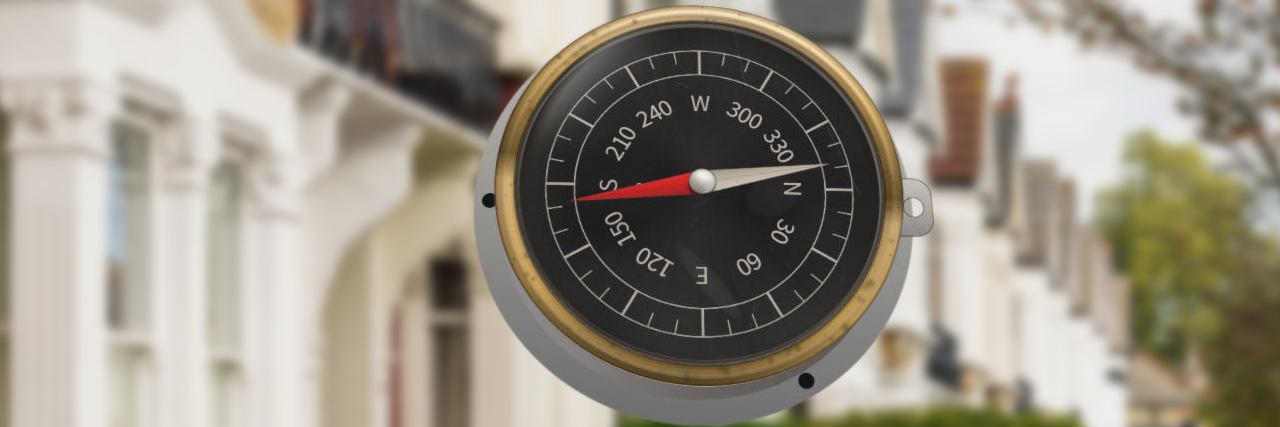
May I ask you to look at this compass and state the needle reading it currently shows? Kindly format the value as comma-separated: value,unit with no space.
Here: 170,°
